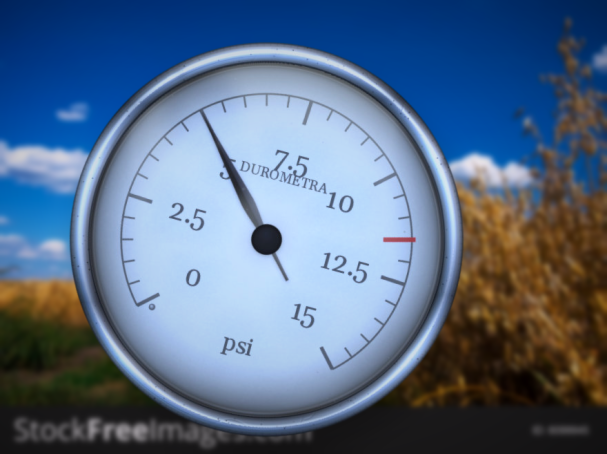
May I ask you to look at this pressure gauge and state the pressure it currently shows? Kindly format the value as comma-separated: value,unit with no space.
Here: 5,psi
